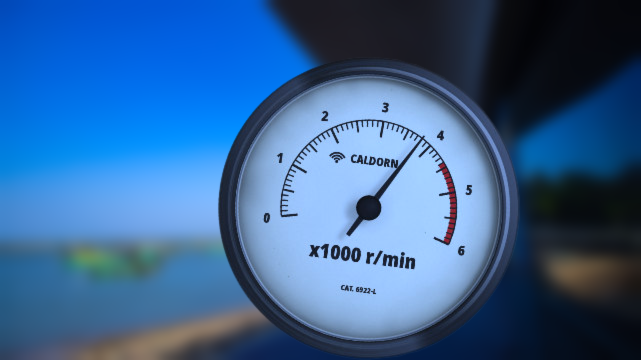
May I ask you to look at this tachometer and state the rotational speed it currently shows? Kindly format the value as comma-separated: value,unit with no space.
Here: 3800,rpm
